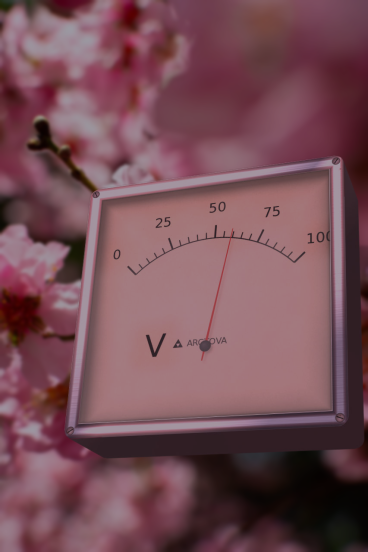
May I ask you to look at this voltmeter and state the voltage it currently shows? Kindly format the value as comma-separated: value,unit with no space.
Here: 60,V
